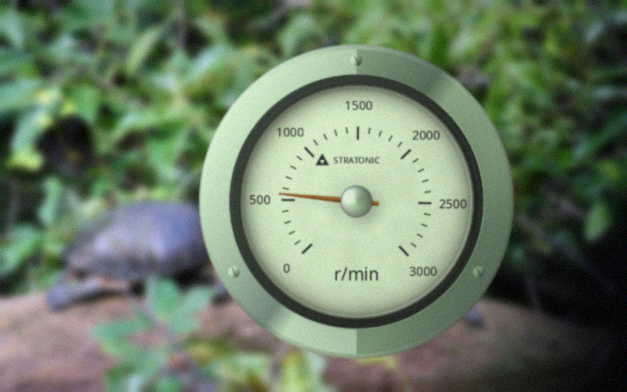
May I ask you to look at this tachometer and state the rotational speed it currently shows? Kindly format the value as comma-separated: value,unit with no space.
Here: 550,rpm
